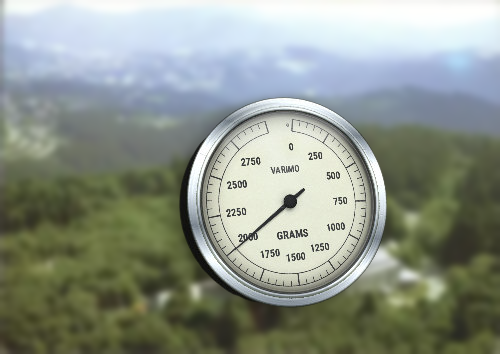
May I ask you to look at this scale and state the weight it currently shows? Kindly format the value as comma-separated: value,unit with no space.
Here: 2000,g
